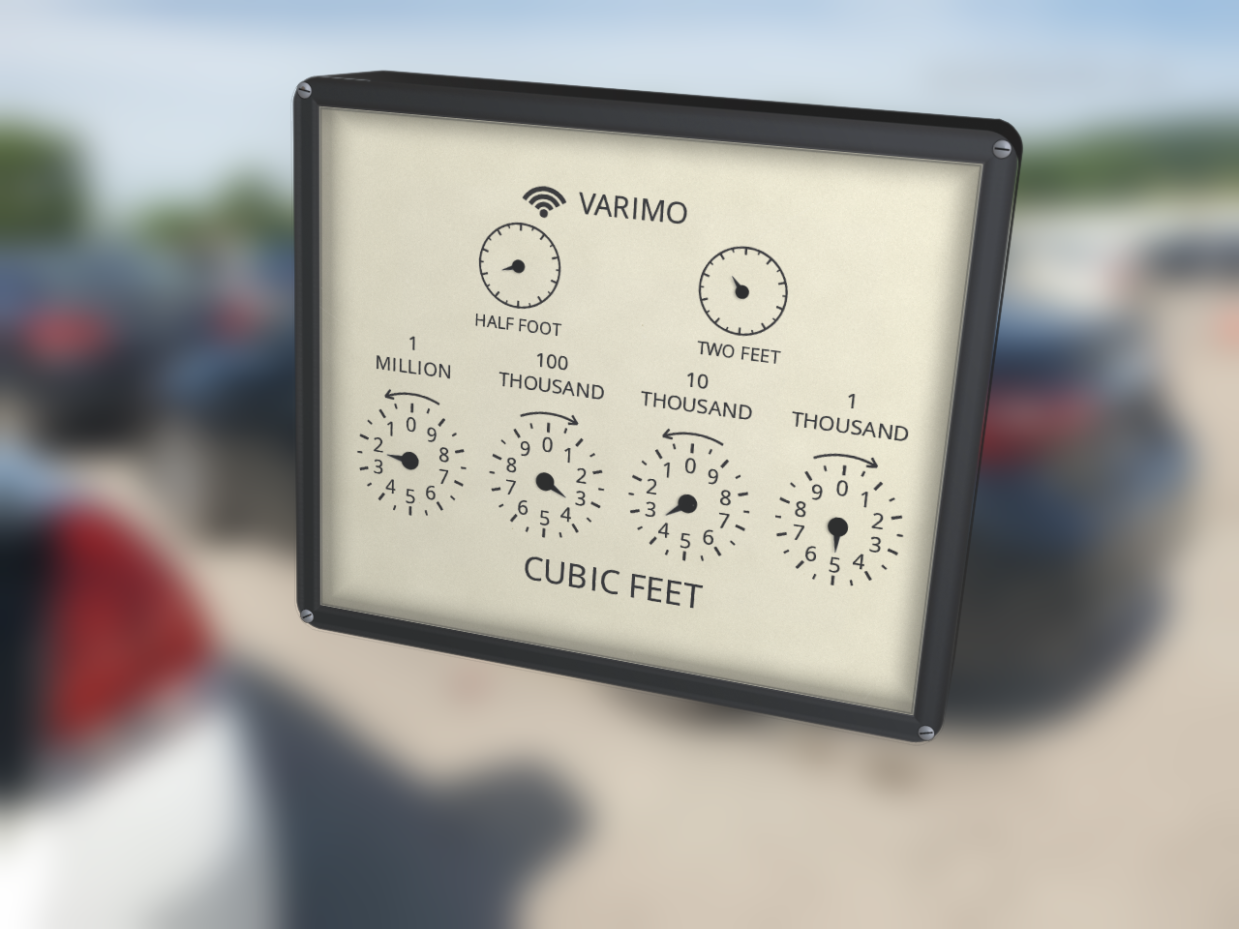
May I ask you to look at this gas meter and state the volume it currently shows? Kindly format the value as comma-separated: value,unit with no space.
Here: 233500,ft³
